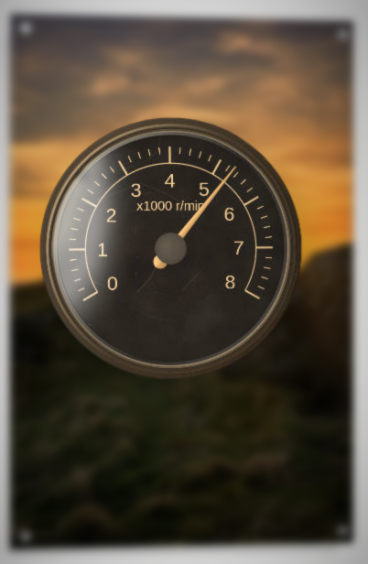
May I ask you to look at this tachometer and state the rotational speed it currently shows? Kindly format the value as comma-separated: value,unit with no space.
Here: 5300,rpm
